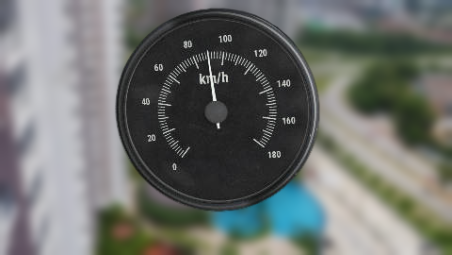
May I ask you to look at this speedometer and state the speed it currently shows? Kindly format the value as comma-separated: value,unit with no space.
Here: 90,km/h
